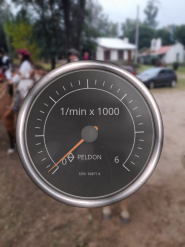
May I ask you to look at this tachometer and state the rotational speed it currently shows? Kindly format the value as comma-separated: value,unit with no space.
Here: 100,rpm
